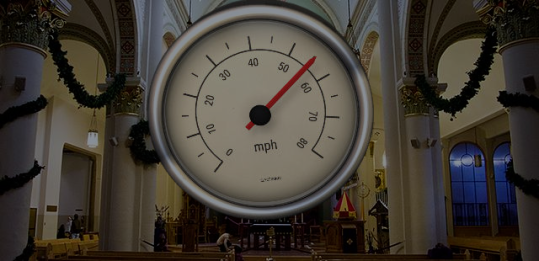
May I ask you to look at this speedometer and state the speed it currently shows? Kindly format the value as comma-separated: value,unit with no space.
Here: 55,mph
